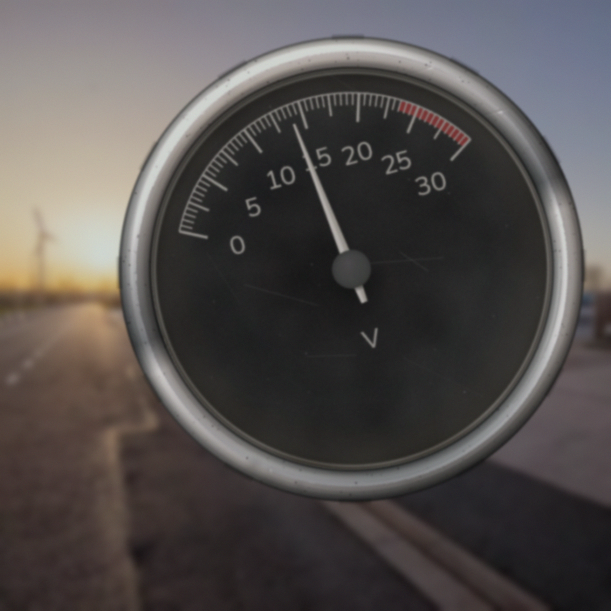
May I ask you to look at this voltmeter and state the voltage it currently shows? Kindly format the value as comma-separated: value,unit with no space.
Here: 14,V
